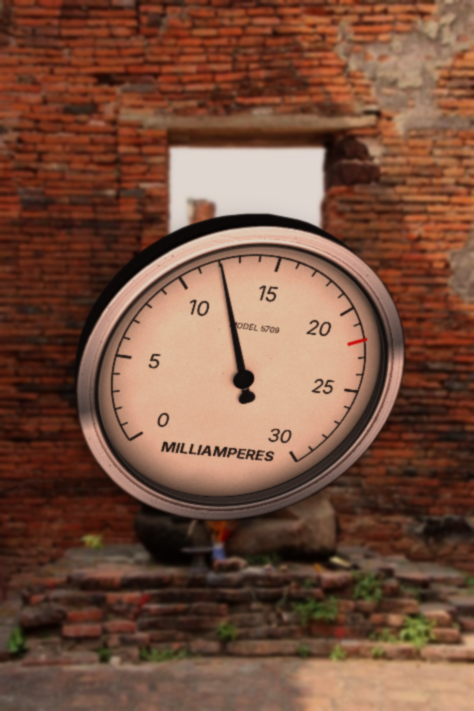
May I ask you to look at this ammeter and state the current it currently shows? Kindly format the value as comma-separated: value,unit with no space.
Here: 12,mA
